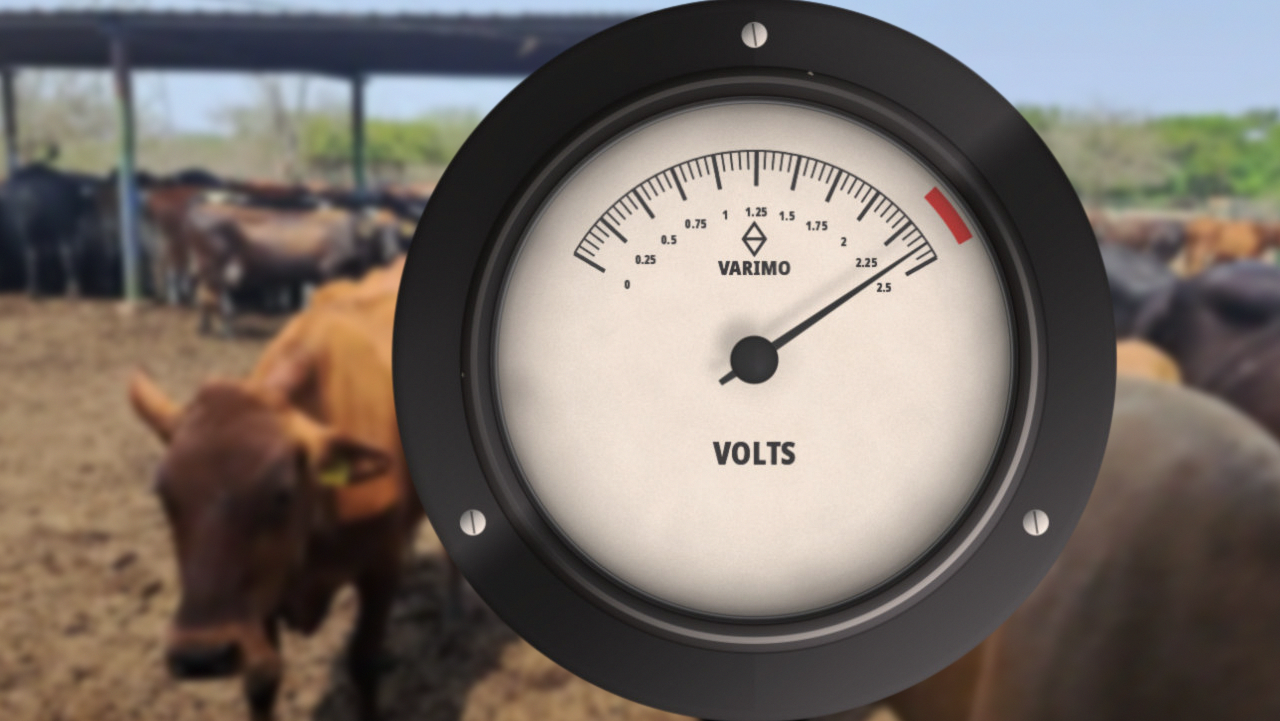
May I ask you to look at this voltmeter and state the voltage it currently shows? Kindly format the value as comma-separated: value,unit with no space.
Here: 2.4,V
